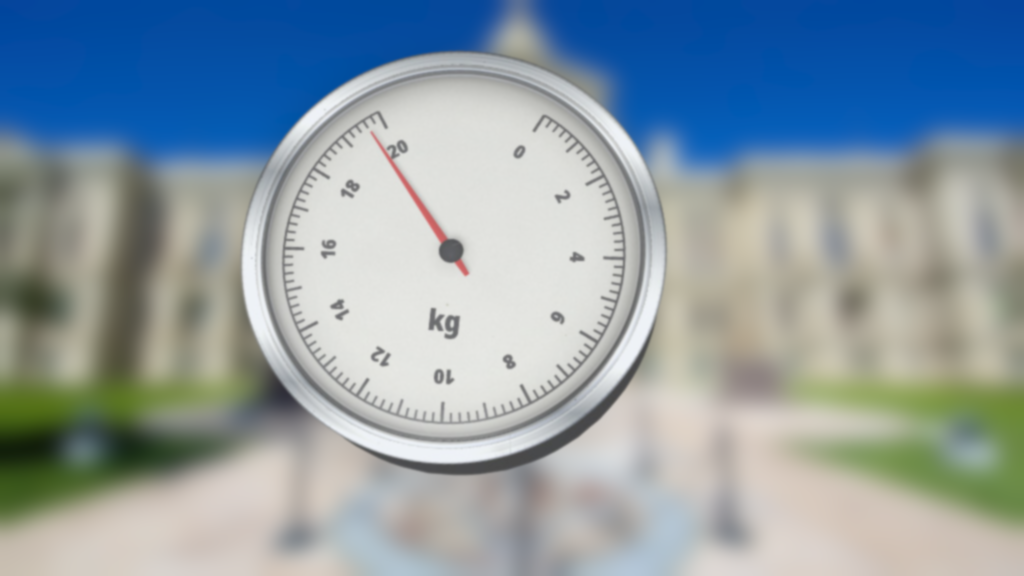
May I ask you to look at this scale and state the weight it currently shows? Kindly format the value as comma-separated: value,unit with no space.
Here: 19.6,kg
